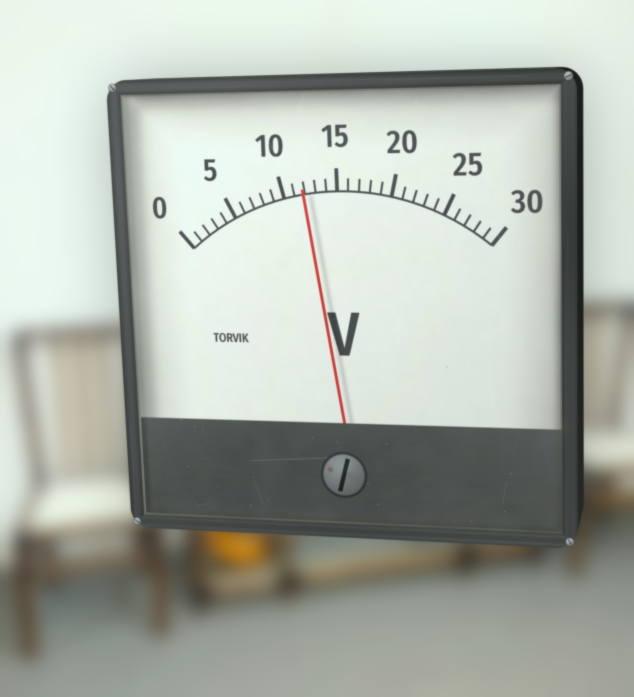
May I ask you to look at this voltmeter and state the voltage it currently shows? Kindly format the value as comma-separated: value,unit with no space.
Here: 12,V
